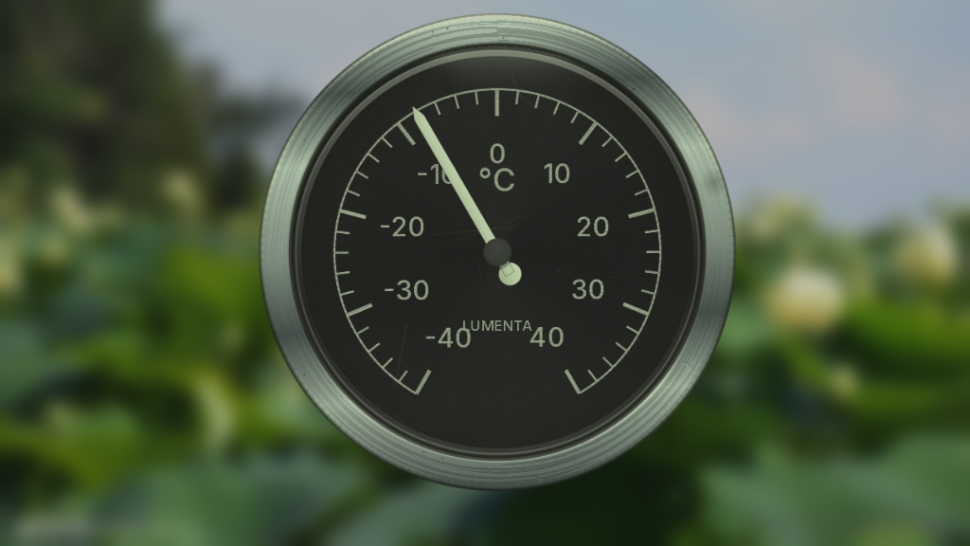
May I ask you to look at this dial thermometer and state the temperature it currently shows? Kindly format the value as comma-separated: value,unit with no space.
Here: -8,°C
